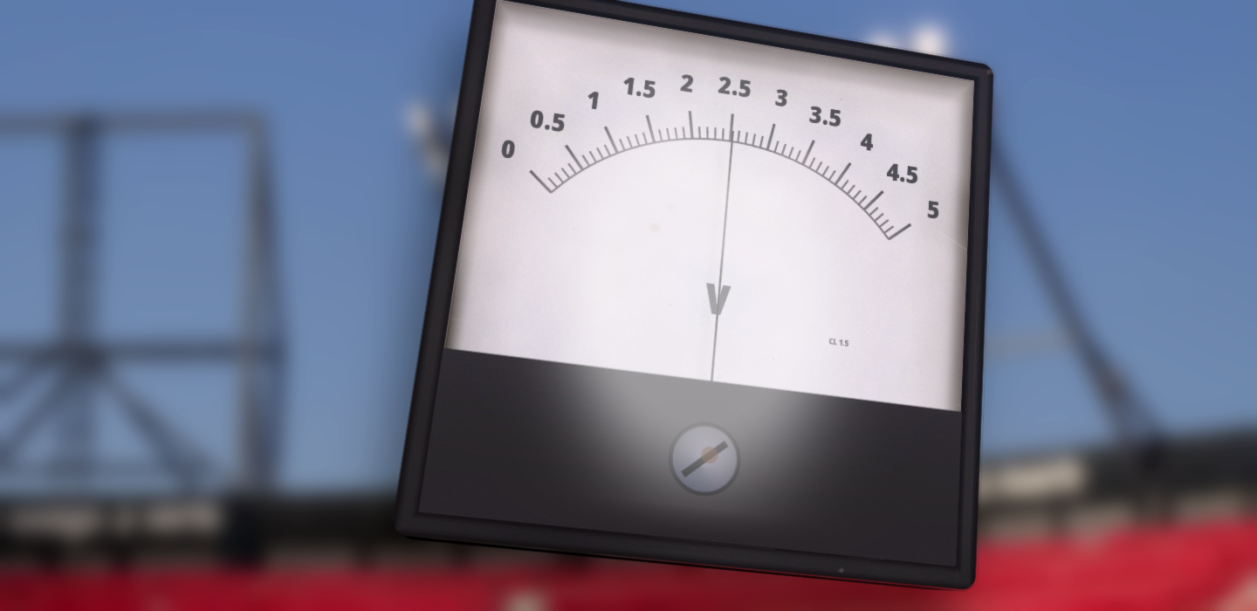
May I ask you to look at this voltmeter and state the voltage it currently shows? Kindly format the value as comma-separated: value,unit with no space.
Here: 2.5,V
